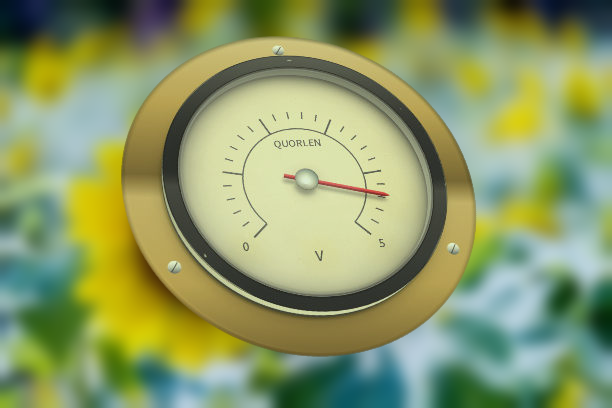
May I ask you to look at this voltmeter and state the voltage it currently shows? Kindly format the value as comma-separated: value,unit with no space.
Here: 4.4,V
